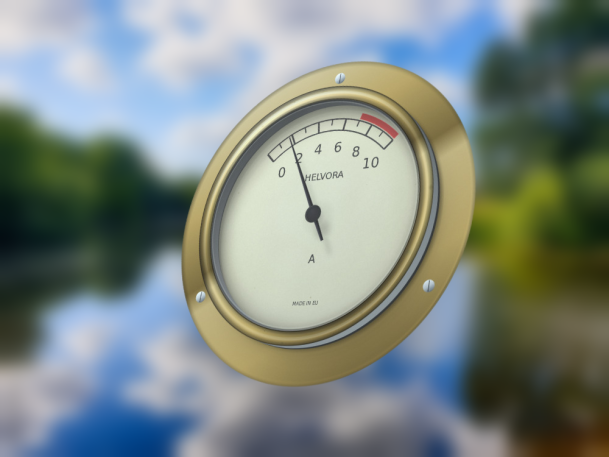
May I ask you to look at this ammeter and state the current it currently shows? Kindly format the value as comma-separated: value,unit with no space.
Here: 2,A
